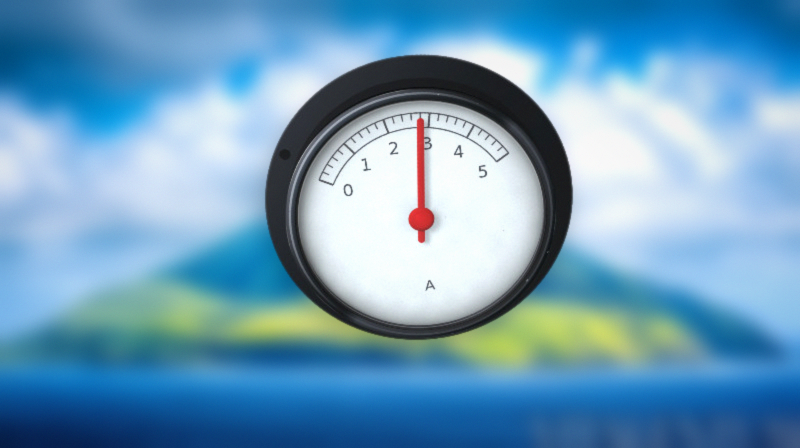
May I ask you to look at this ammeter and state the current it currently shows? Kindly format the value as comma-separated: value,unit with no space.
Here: 2.8,A
